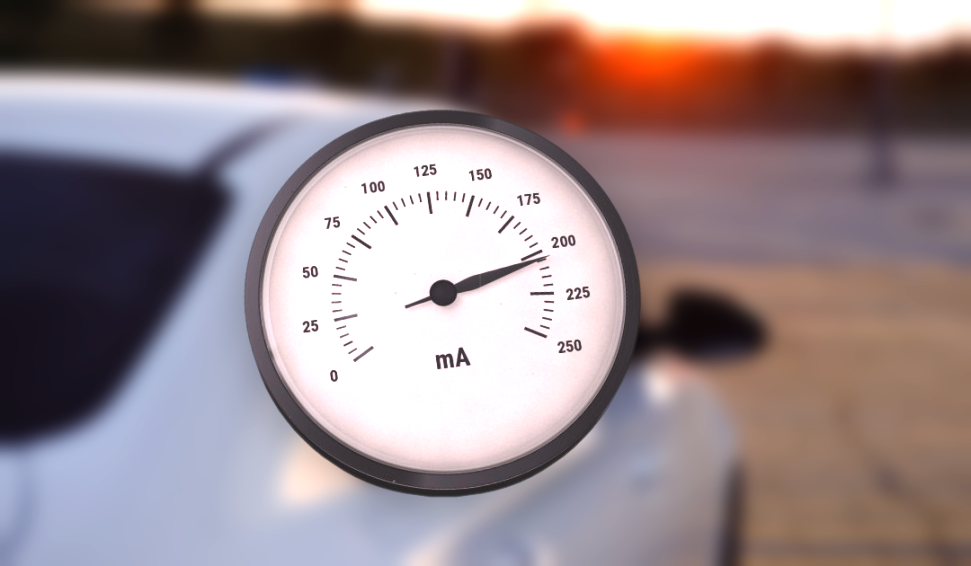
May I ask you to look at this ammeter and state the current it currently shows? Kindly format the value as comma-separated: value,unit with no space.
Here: 205,mA
